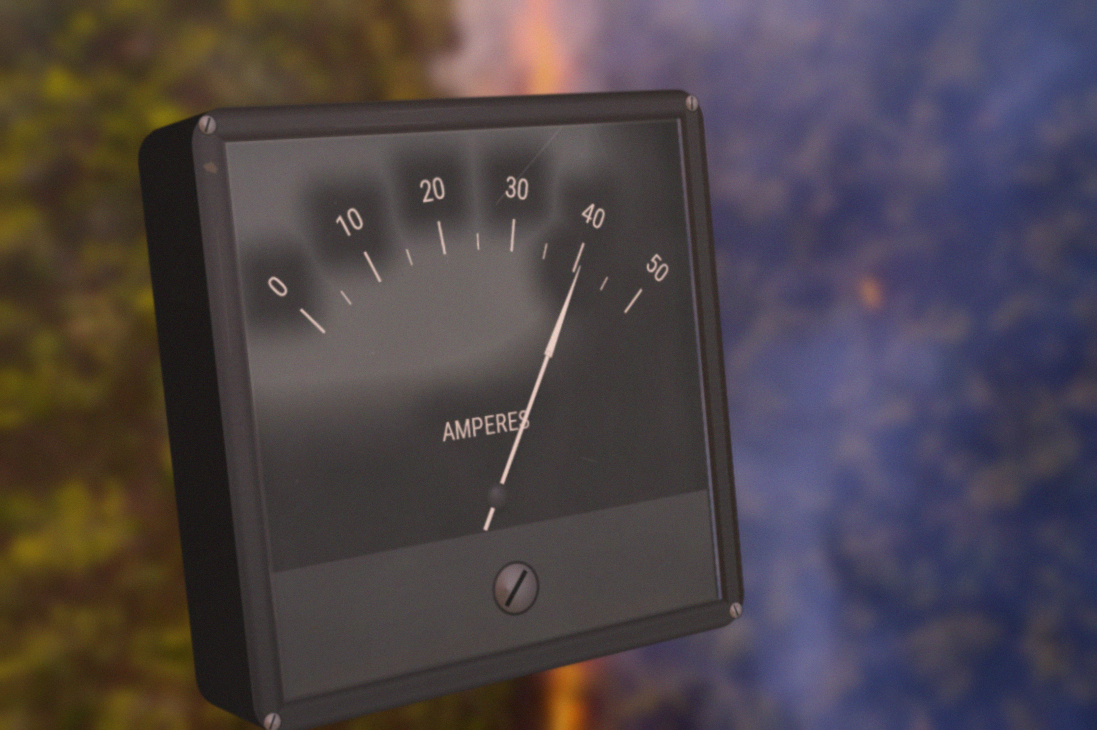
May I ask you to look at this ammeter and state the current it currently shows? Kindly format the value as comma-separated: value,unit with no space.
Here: 40,A
